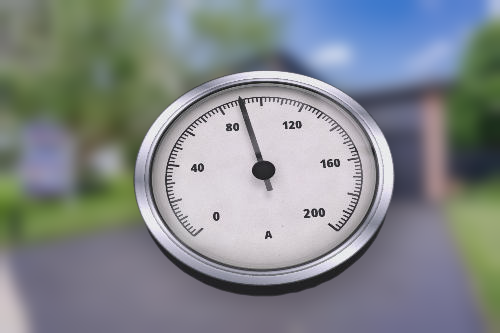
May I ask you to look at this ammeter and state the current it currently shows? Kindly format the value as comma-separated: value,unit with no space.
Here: 90,A
